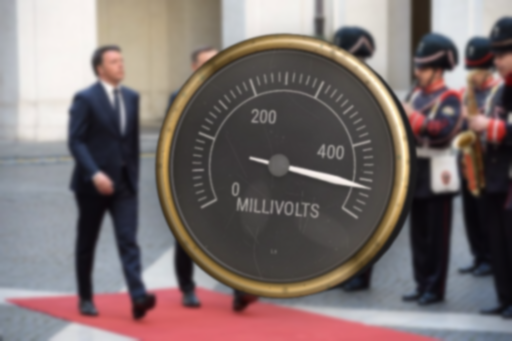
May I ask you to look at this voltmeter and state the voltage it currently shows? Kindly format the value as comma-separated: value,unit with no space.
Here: 460,mV
